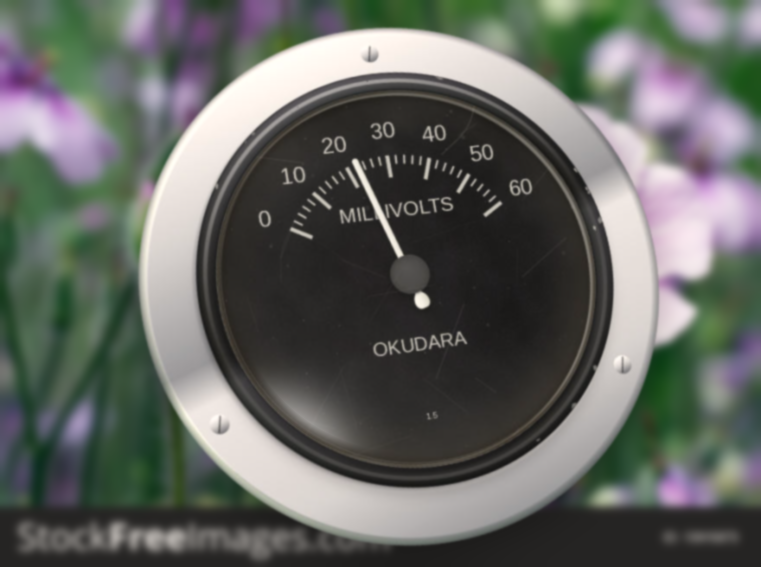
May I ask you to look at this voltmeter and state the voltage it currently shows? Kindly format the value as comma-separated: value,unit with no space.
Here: 22,mV
